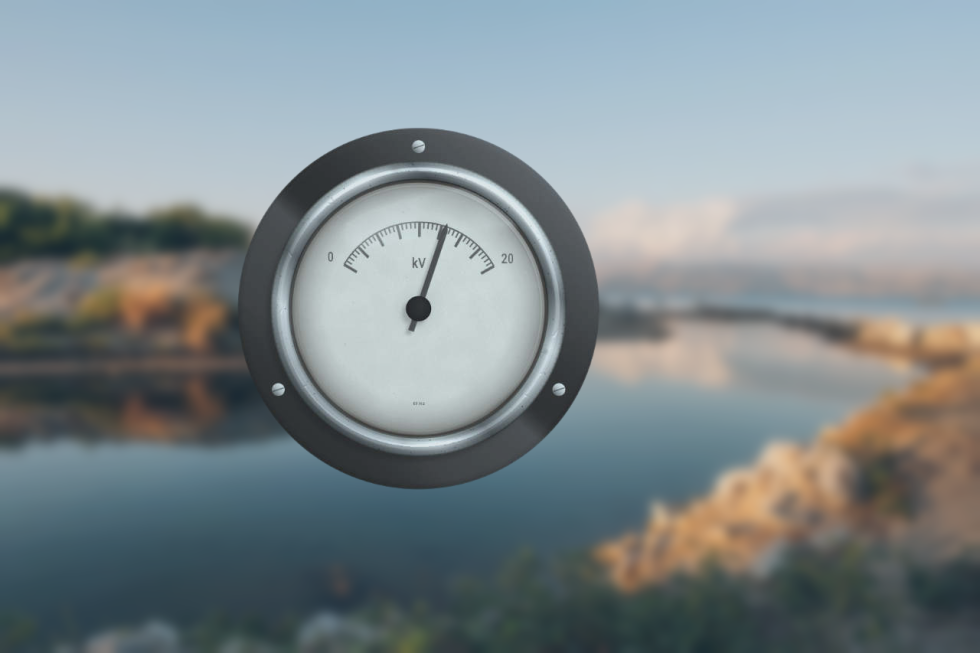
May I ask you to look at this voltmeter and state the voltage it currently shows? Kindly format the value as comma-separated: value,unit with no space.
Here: 13,kV
